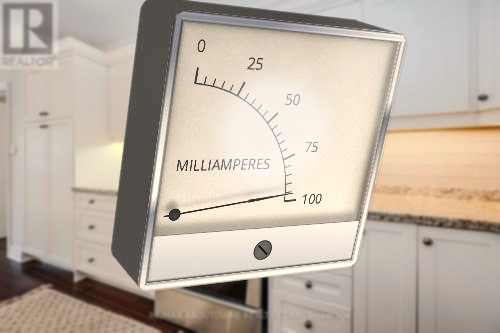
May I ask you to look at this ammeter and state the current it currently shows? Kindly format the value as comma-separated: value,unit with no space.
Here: 95,mA
